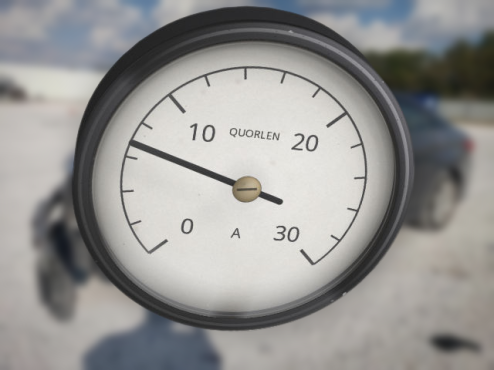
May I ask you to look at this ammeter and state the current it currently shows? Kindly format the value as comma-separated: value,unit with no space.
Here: 7,A
